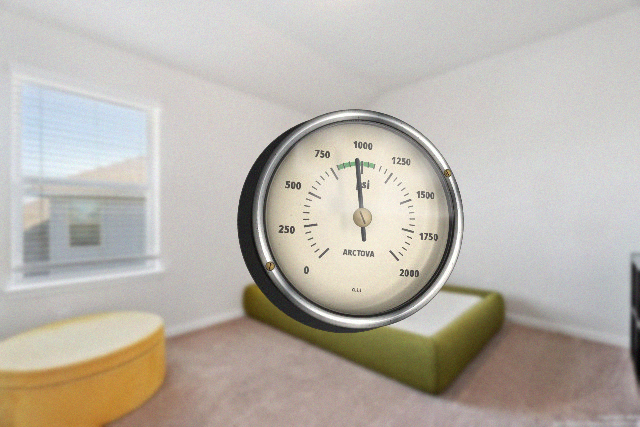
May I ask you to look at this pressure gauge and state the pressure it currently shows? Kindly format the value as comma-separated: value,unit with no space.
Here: 950,psi
